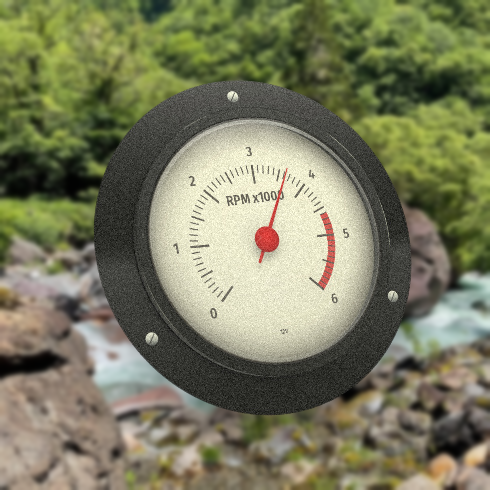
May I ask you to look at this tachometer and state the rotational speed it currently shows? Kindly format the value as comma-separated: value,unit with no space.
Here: 3600,rpm
